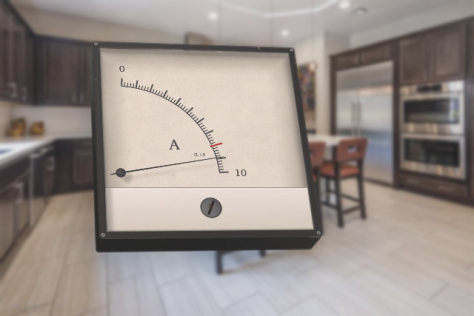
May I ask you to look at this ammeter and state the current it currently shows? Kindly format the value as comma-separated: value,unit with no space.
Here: 9,A
